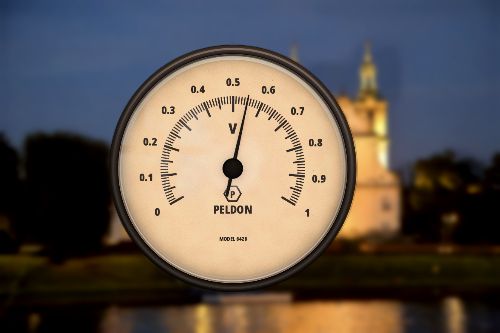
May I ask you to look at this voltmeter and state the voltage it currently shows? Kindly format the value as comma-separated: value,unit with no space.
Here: 0.55,V
